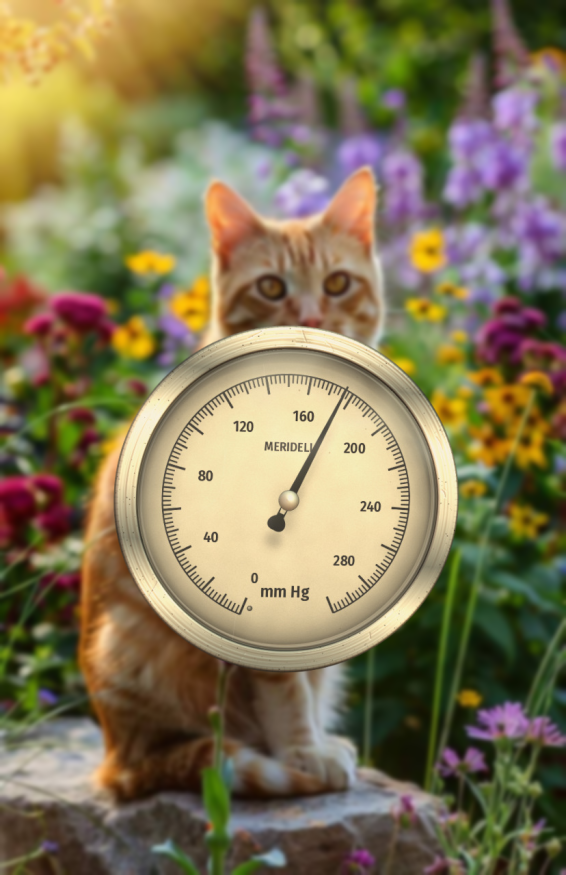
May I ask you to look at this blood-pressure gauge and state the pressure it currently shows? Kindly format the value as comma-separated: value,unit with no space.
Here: 176,mmHg
